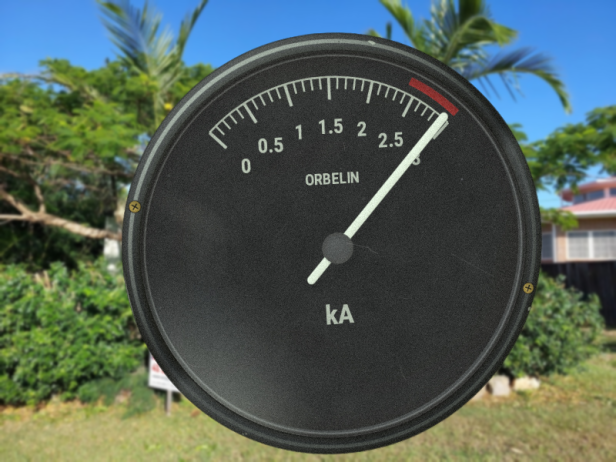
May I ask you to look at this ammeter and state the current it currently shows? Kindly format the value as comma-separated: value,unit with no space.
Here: 2.9,kA
